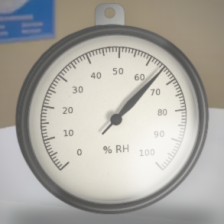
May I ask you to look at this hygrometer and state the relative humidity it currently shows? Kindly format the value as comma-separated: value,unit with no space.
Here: 65,%
